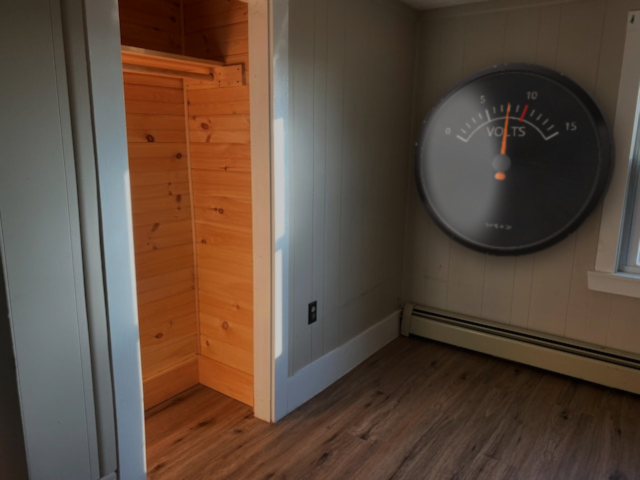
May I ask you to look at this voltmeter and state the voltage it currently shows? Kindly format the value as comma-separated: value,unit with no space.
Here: 8,V
